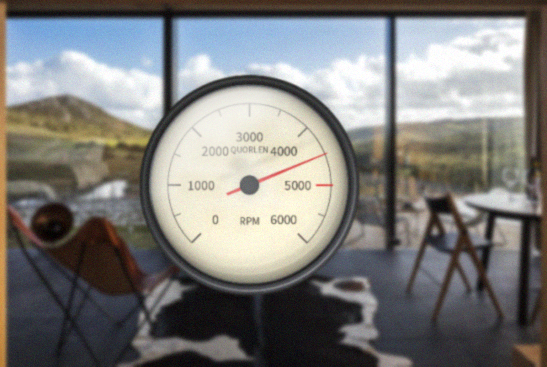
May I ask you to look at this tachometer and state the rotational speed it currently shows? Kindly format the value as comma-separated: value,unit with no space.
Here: 4500,rpm
